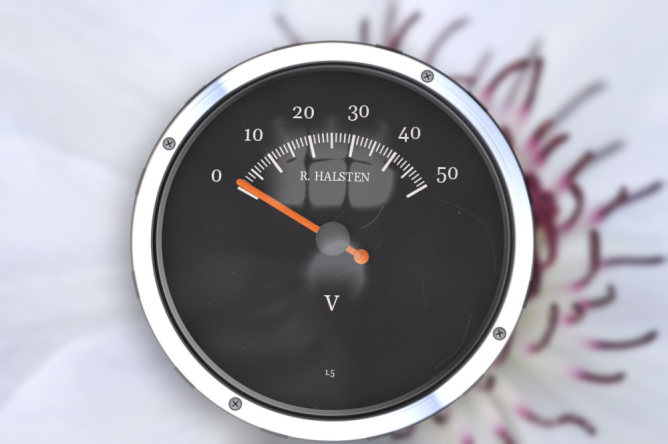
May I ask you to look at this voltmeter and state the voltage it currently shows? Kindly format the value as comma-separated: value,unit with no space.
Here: 1,V
